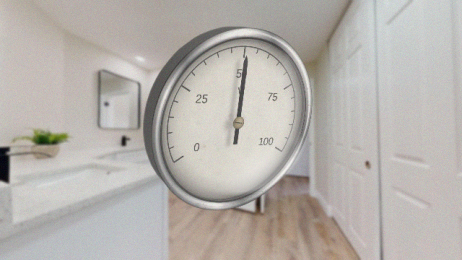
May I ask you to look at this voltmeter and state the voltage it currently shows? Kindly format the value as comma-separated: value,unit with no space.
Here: 50,V
